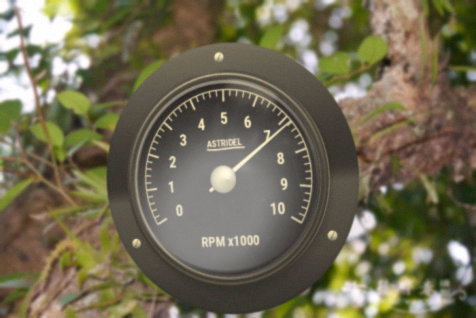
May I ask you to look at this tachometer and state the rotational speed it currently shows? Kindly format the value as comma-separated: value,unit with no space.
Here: 7200,rpm
